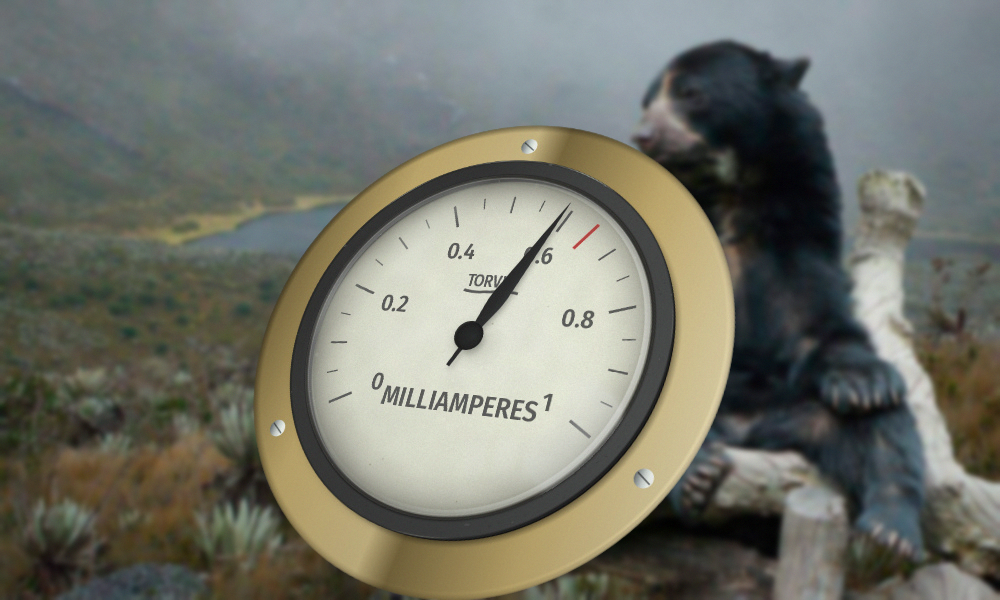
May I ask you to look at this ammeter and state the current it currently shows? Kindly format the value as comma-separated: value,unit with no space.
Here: 0.6,mA
